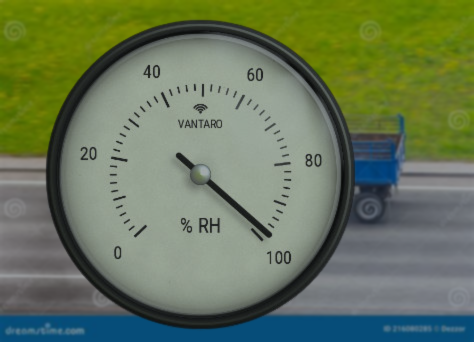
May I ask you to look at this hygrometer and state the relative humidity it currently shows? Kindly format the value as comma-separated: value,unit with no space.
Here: 98,%
